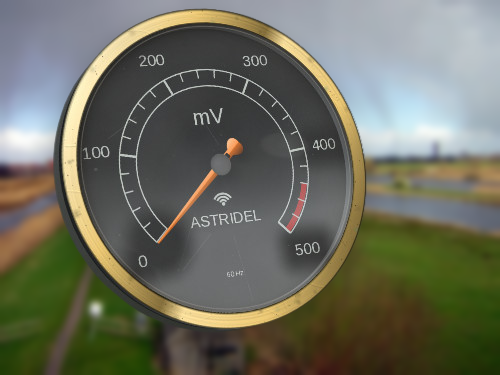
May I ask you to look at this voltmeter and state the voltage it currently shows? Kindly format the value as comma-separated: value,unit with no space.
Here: 0,mV
